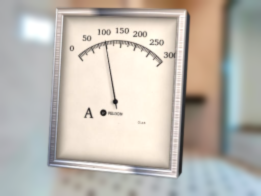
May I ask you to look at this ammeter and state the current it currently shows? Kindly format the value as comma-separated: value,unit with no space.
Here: 100,A
